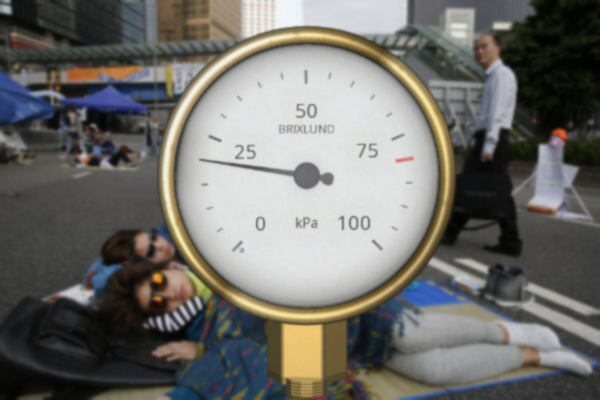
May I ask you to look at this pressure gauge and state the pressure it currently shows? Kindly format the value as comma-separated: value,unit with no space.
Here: 20,kPa
